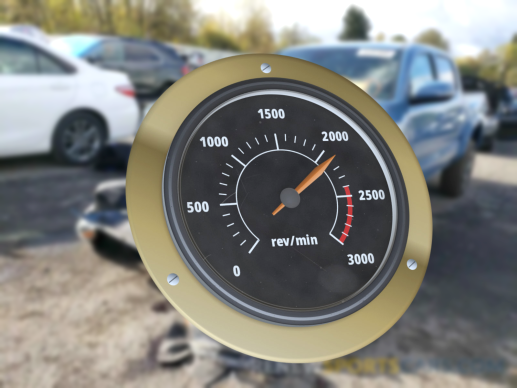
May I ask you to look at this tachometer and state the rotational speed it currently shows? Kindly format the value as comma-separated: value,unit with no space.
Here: 2100,rpm
